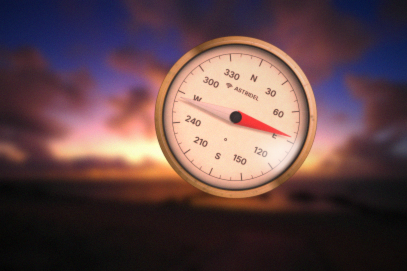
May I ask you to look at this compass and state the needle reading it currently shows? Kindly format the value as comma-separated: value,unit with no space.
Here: 85,°
